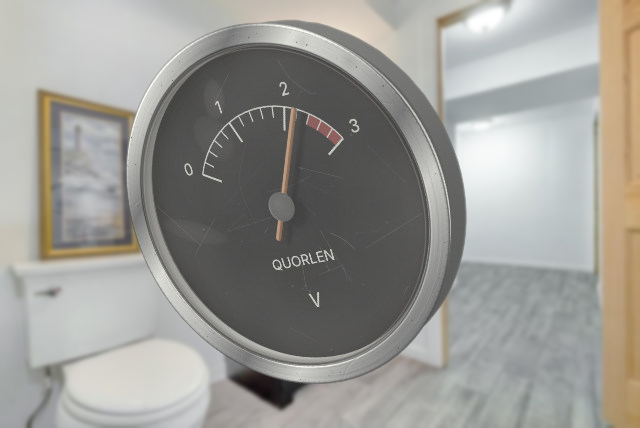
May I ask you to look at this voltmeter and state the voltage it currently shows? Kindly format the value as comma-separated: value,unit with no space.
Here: 2.2,V
